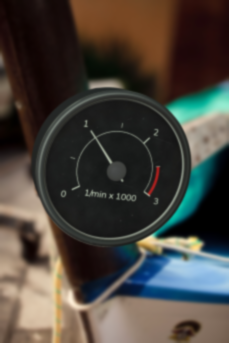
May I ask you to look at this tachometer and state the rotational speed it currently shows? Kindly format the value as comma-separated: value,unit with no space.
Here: 1000,rpm
